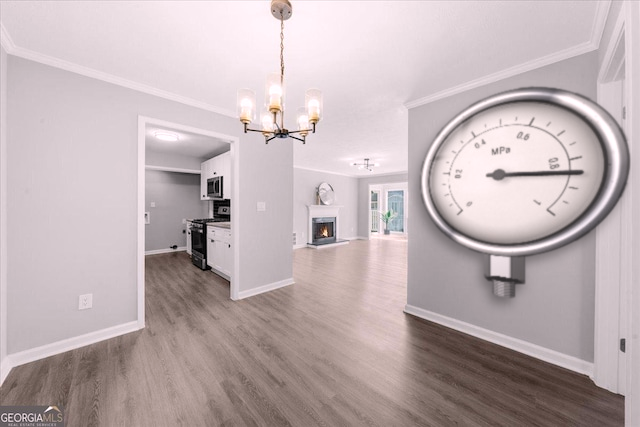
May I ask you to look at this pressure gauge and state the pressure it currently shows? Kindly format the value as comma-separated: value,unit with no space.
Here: 0.85,MPa
